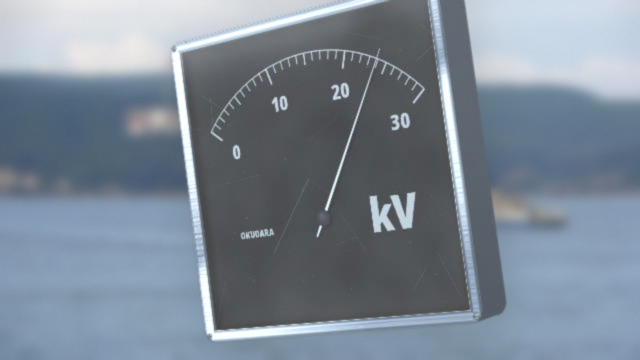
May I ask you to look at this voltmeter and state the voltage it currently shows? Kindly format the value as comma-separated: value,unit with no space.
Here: 24,kV
